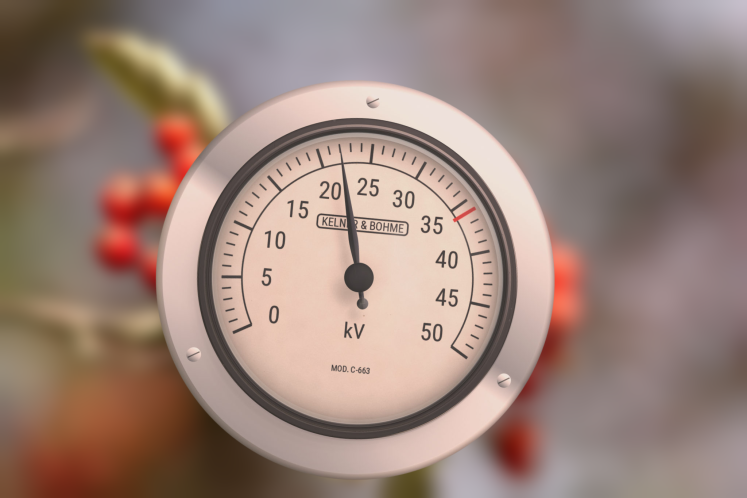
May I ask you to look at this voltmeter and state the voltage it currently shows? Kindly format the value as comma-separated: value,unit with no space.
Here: 22,kV
